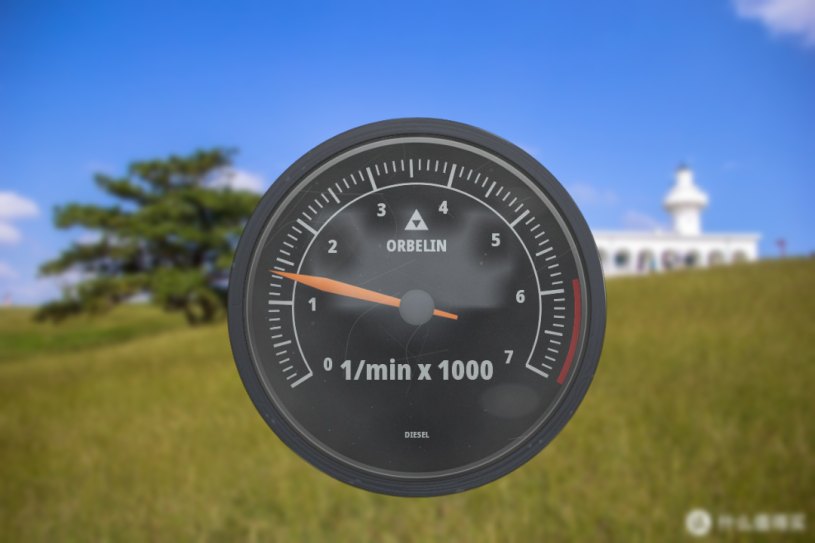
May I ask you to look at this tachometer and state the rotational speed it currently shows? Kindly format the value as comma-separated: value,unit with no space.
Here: 1350,rpm
